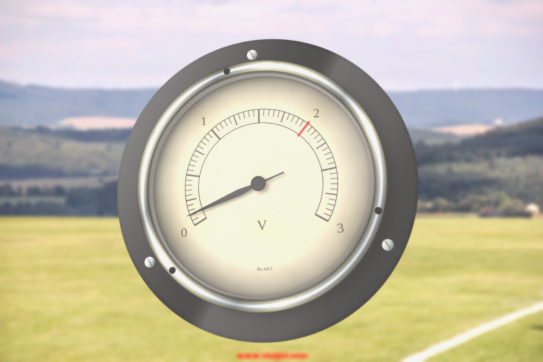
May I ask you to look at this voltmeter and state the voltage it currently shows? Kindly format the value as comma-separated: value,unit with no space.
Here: 0.1,V
